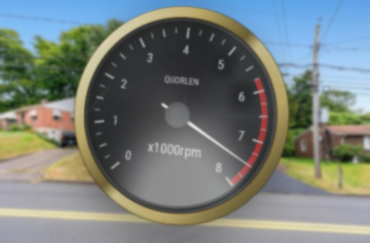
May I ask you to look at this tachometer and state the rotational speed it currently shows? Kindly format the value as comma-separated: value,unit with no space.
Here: 7500,rpm
